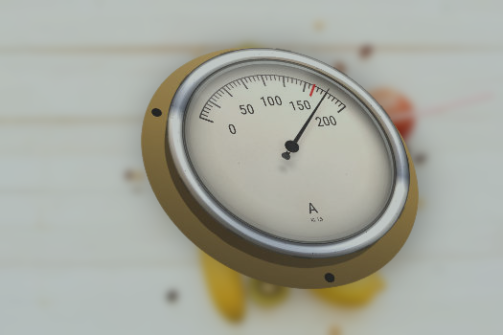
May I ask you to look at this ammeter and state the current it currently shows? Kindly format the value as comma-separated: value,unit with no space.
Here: 175,A
